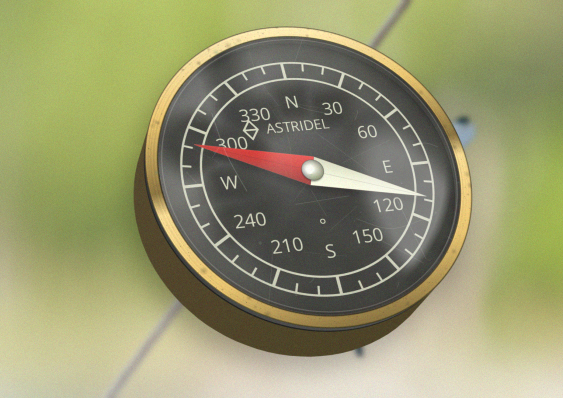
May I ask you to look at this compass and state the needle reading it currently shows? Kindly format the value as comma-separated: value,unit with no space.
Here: 290,°
